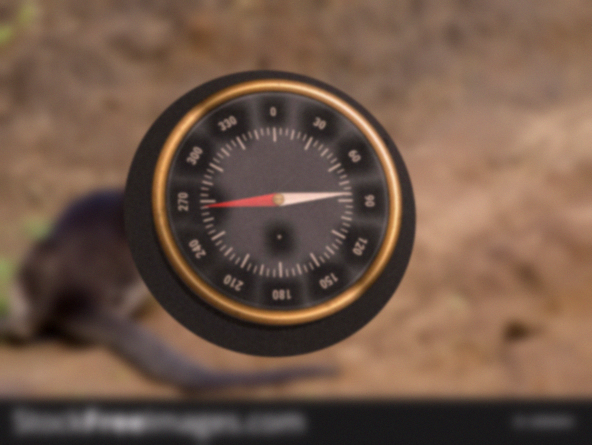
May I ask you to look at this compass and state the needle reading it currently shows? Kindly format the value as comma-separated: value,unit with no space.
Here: 265,°
